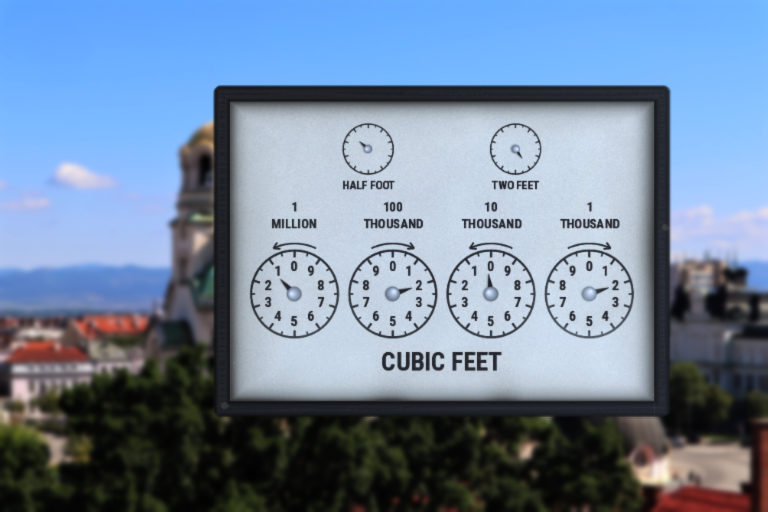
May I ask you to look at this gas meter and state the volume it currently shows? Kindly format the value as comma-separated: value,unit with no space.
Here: 120200,ft³
